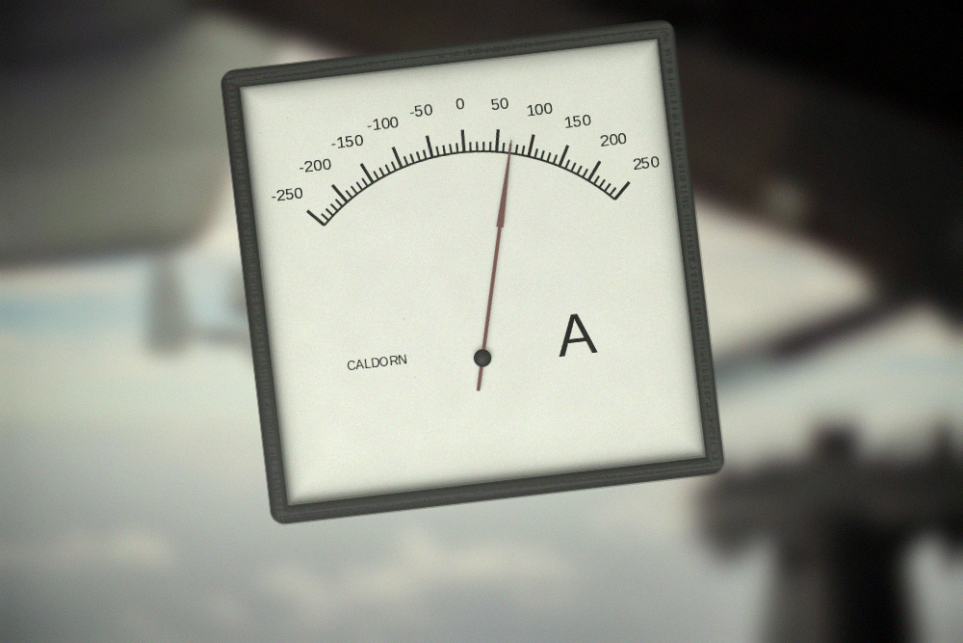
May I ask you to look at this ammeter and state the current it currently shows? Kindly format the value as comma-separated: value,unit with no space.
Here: 70,A
